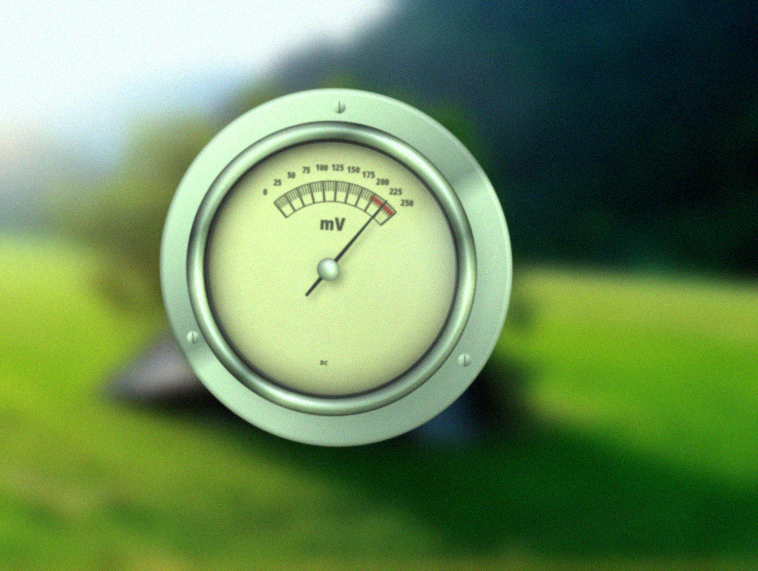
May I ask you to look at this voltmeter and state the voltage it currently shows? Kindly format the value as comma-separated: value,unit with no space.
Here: 225,mV
